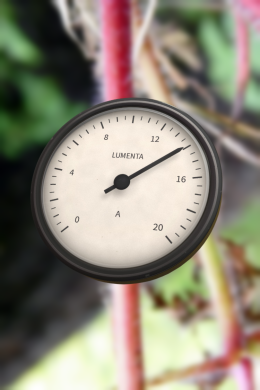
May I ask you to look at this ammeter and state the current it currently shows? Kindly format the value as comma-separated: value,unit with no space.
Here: 14,A
